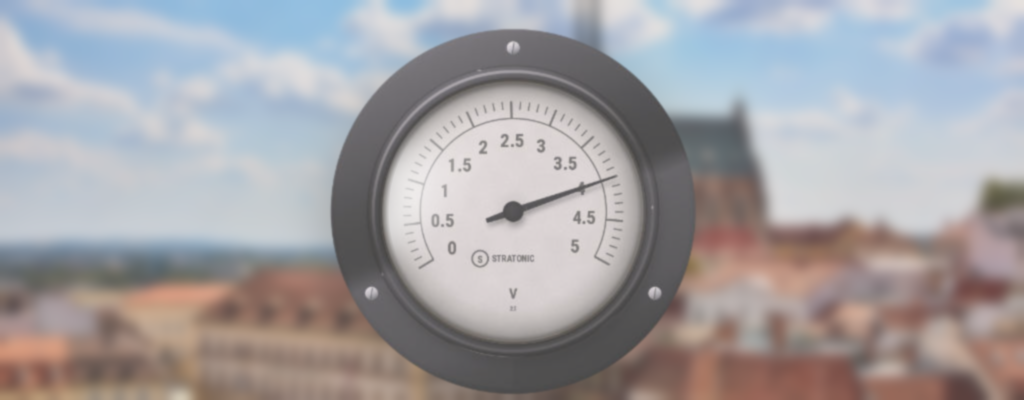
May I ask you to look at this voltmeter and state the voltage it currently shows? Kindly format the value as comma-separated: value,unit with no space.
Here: 4,V
